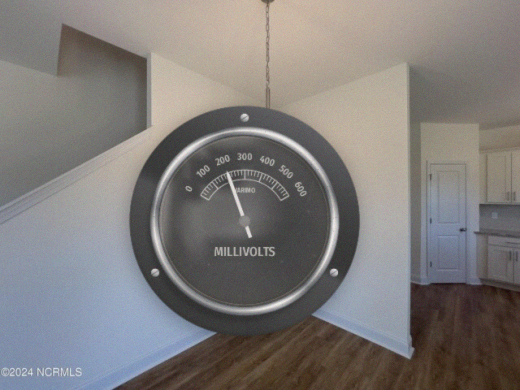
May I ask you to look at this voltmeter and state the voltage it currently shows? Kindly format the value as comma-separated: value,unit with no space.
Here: 200,mV
